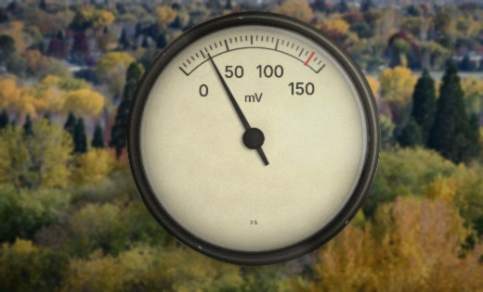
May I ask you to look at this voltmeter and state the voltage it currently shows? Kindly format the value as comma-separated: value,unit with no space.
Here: 30,mV
